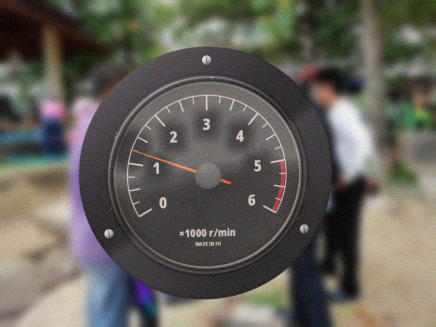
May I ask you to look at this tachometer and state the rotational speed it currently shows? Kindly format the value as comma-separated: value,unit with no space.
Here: 1250,rpm
